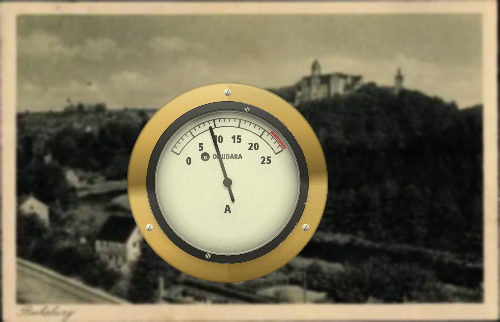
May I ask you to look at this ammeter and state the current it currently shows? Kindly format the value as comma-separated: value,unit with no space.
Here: 9,A
